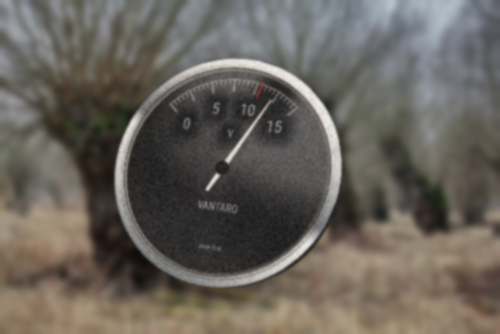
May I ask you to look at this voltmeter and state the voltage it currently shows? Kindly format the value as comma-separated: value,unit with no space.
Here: 12.5,V
